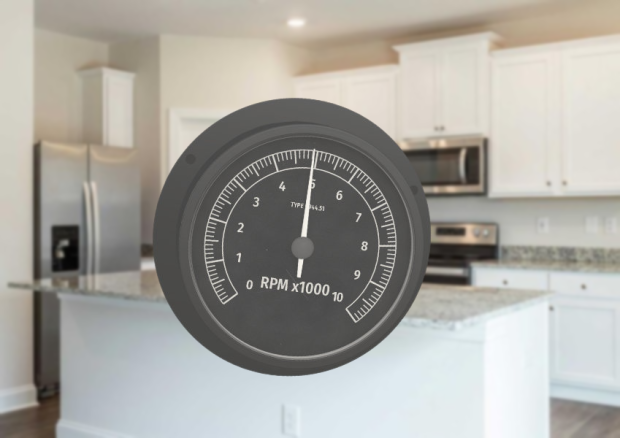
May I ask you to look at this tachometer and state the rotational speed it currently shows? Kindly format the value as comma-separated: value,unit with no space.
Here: 4900,rpm
